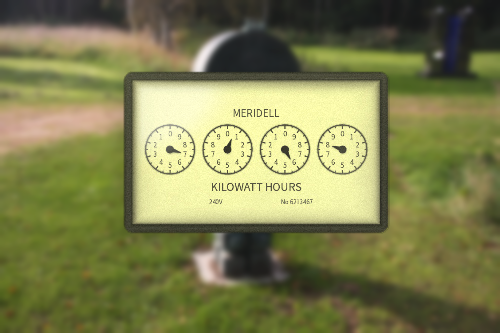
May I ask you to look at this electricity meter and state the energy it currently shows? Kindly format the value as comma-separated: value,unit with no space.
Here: 7058,kWh
